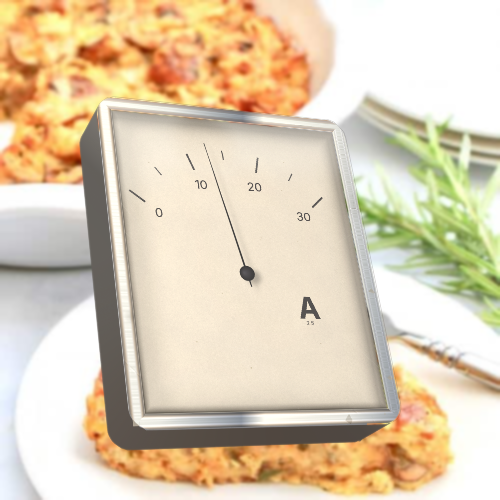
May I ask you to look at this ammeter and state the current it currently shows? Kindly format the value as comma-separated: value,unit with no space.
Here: 12.5,A
